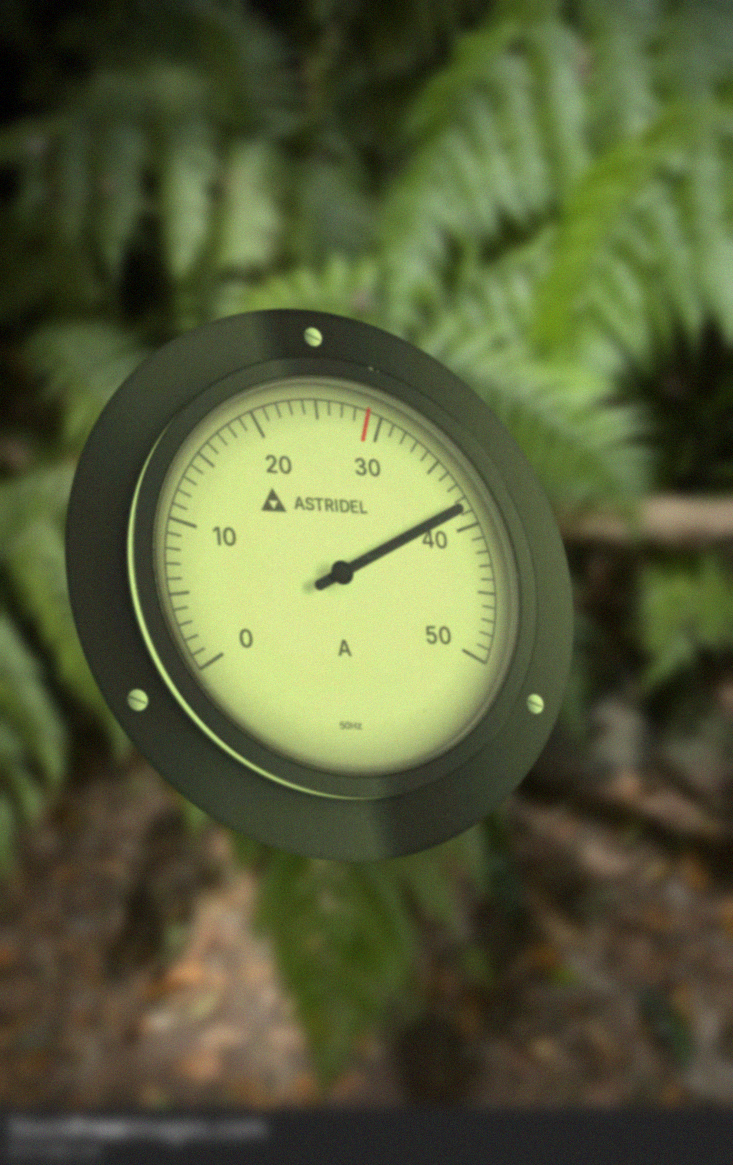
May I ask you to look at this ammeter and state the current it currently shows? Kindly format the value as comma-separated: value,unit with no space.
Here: 38.5,A
